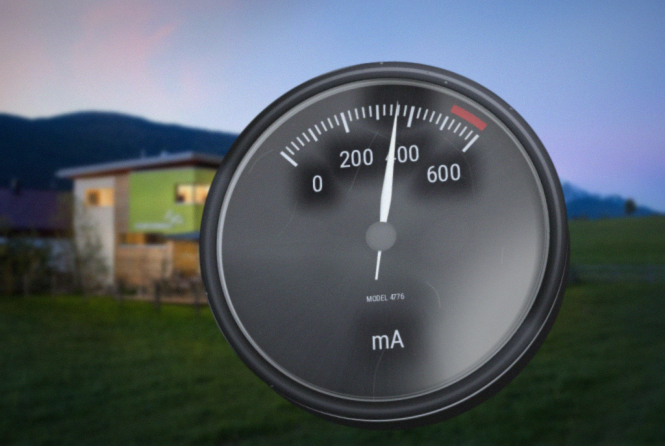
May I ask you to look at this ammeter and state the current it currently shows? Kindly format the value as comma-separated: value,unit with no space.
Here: 360,mA
